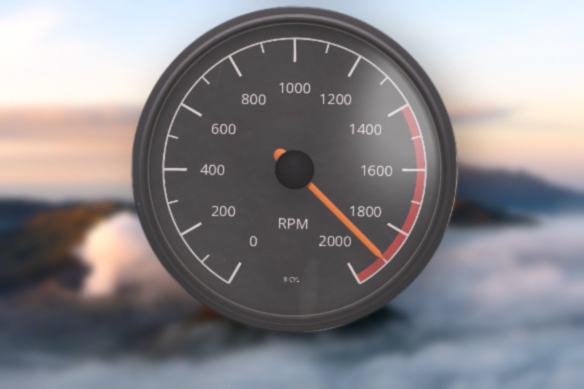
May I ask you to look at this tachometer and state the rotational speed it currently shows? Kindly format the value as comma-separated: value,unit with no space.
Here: 1900,rpm
